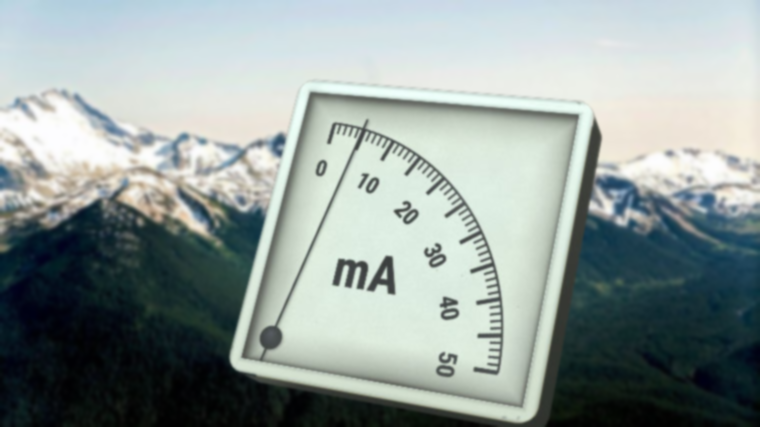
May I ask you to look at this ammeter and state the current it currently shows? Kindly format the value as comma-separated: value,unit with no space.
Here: 5,mA
